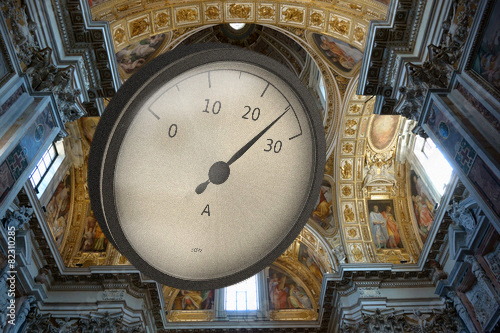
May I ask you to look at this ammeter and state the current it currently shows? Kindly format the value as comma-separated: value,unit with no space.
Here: 25,A
